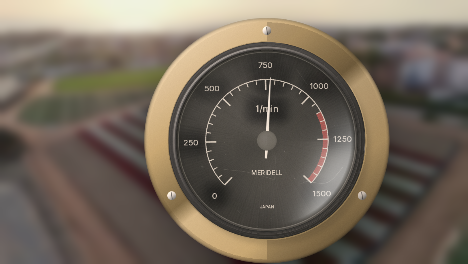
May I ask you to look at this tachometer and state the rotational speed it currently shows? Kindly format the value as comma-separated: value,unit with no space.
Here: 775,rpm
